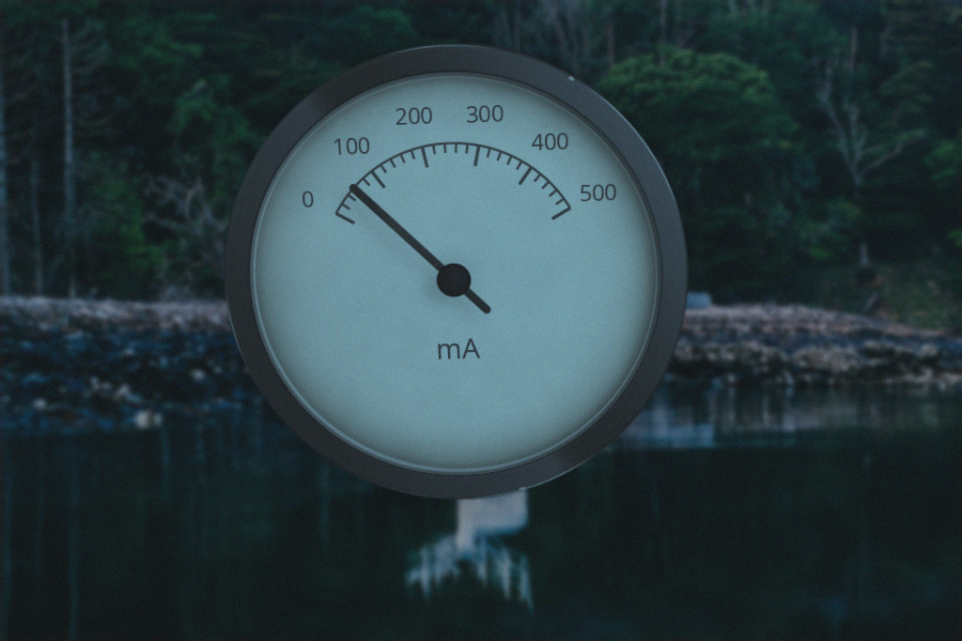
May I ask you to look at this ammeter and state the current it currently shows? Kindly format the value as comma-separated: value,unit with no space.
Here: 60,mA
